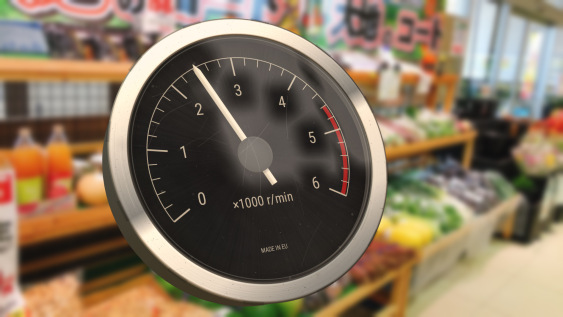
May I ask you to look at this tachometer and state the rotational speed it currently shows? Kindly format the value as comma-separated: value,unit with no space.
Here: 2400,rpm
